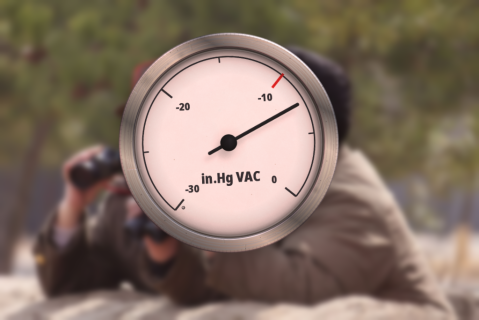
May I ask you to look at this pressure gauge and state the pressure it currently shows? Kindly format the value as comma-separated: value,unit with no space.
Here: -7.5,inHg
